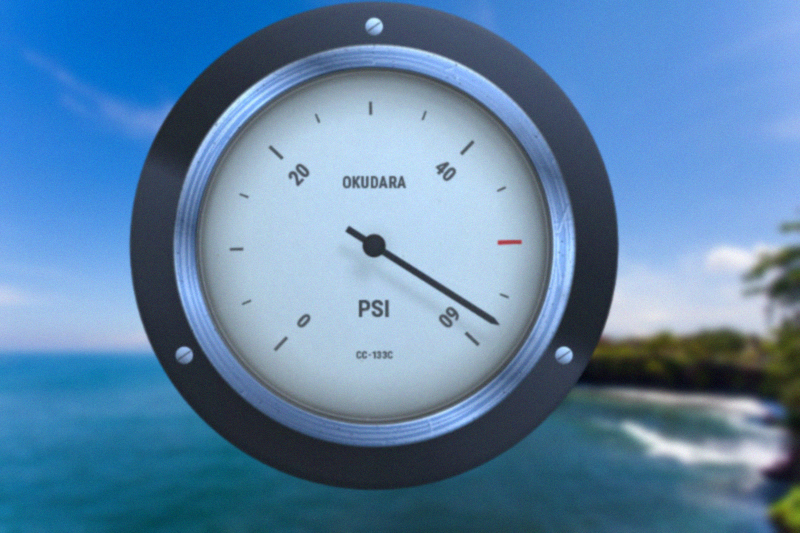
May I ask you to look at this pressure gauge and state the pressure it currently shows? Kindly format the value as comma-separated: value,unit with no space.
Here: 57.5,psi
